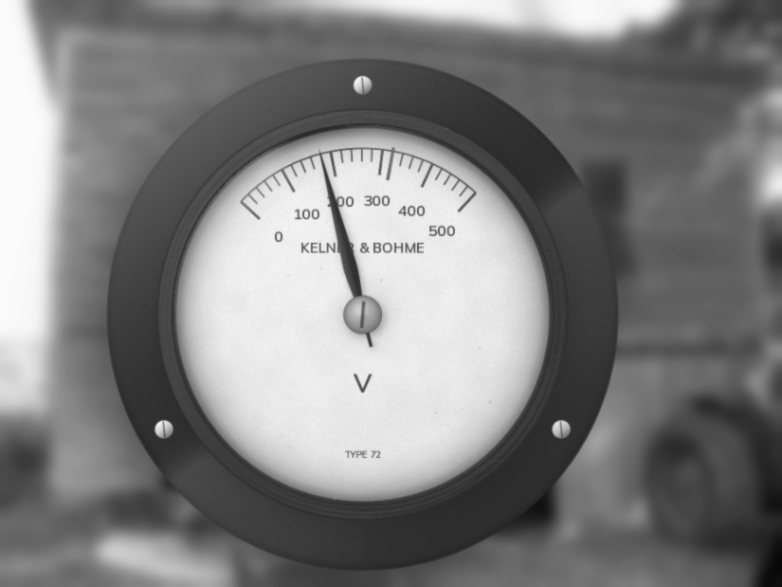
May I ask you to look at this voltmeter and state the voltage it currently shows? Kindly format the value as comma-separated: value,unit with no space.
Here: 180,V
